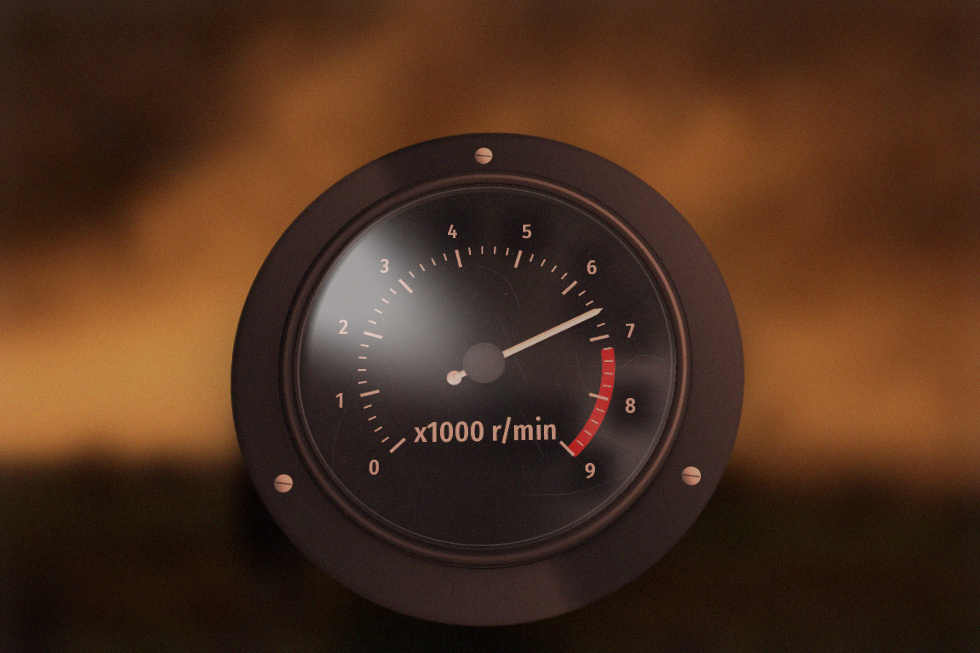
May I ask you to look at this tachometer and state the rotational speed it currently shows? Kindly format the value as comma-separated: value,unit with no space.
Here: 6600,rpm
